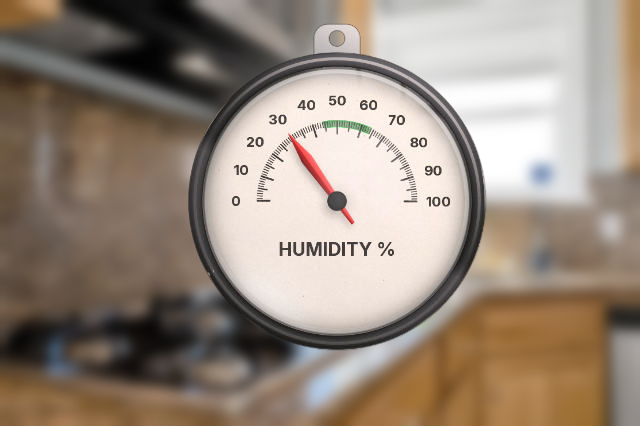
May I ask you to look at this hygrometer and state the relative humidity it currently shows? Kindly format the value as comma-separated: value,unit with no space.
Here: 30,%
